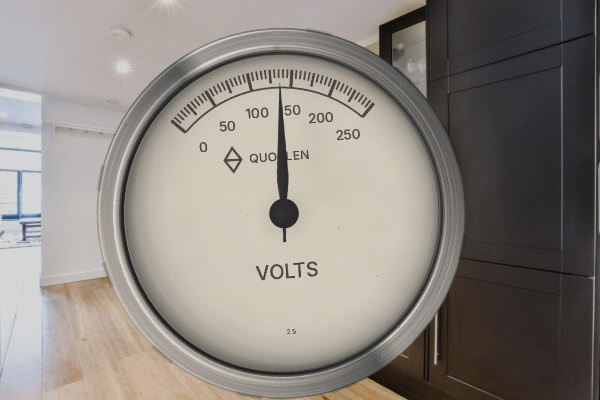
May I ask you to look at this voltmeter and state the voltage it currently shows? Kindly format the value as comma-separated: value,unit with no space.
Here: 135,V
